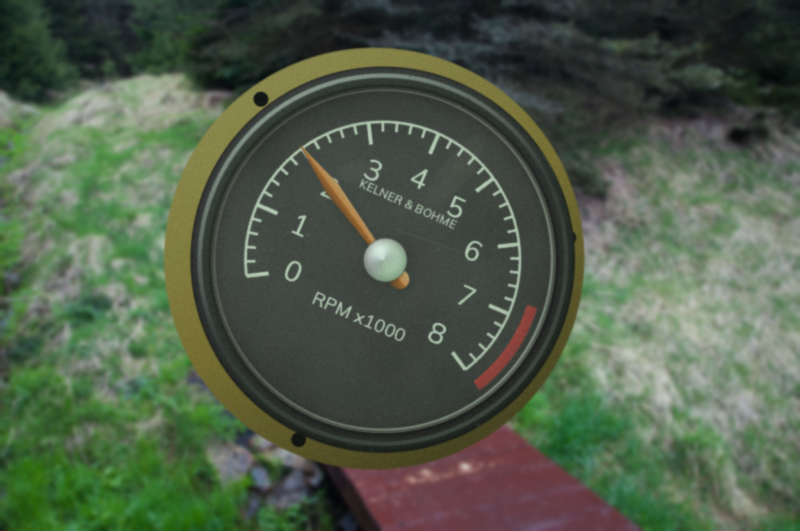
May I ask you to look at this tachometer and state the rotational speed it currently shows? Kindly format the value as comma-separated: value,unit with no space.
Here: 2000,rpm
